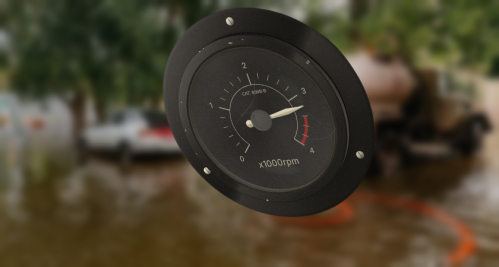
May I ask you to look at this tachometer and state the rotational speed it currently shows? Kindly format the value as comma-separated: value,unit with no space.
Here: 3200,rpm
